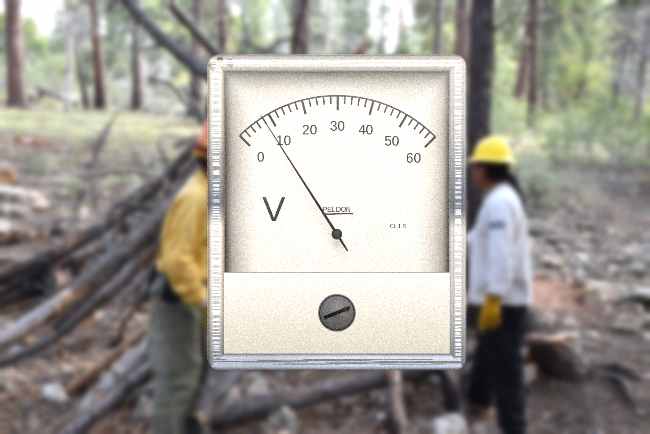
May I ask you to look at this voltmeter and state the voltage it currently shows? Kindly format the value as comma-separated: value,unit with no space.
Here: 8,V
